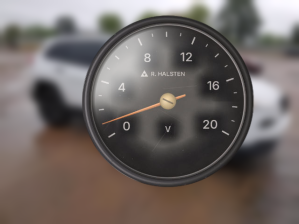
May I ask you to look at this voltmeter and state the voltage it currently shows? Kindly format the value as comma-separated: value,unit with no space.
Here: 1,V
